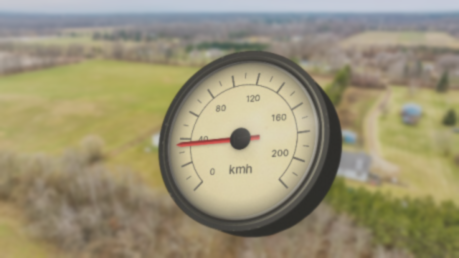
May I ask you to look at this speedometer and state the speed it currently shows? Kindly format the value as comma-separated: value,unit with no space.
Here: 35,km/h
